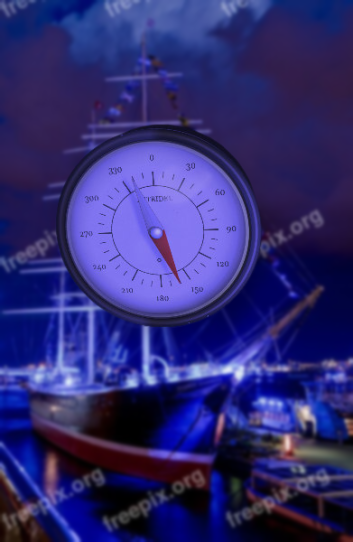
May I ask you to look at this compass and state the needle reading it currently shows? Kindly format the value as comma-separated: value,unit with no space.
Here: 160,°
